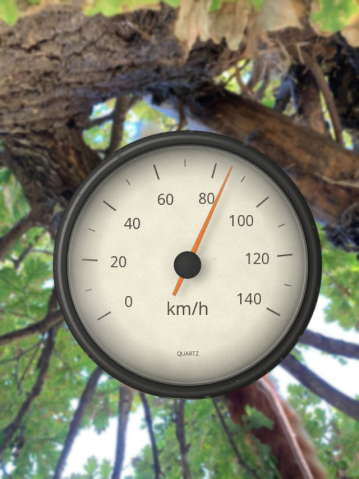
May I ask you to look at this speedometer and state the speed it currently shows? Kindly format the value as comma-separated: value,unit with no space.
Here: 85,km/h
